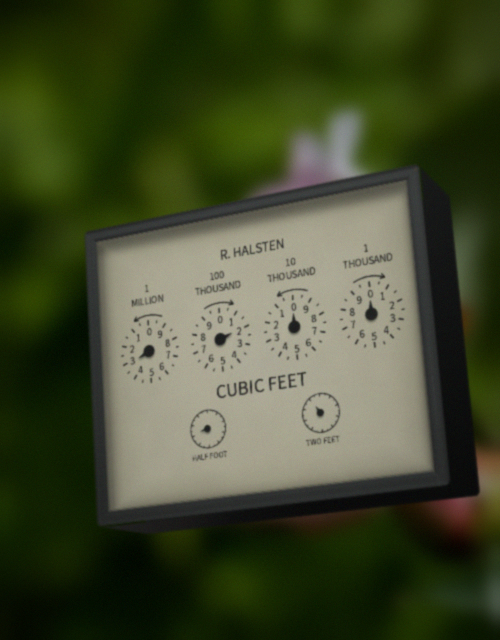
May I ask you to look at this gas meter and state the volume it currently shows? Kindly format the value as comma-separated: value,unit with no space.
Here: 320000,ft³
